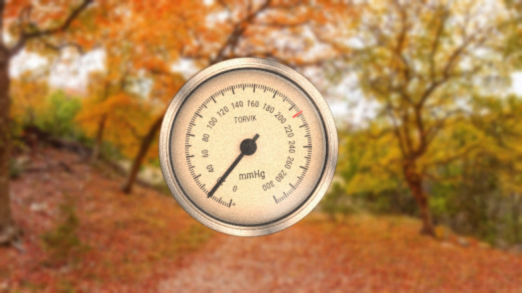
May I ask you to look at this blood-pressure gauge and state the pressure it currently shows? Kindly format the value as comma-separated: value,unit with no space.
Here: 20,mmHg
